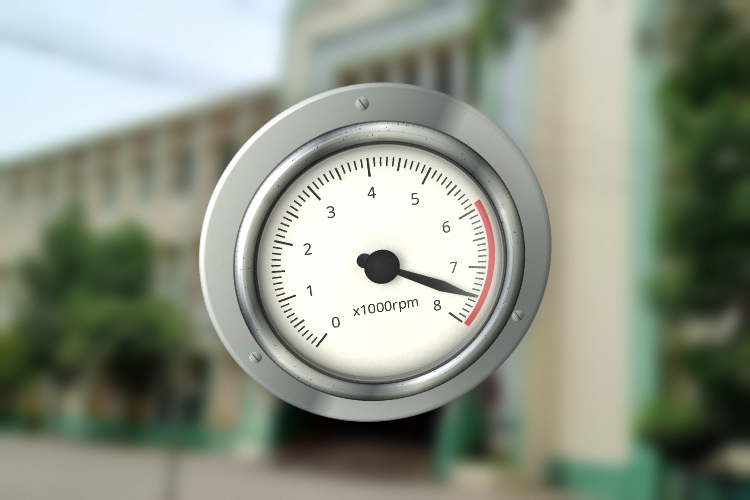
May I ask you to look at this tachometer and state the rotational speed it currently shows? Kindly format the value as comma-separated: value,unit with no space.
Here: 7500,rpm
